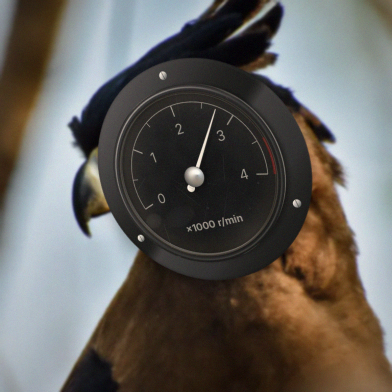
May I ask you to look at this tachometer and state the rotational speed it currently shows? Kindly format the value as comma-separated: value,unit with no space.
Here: 2750,rpm
